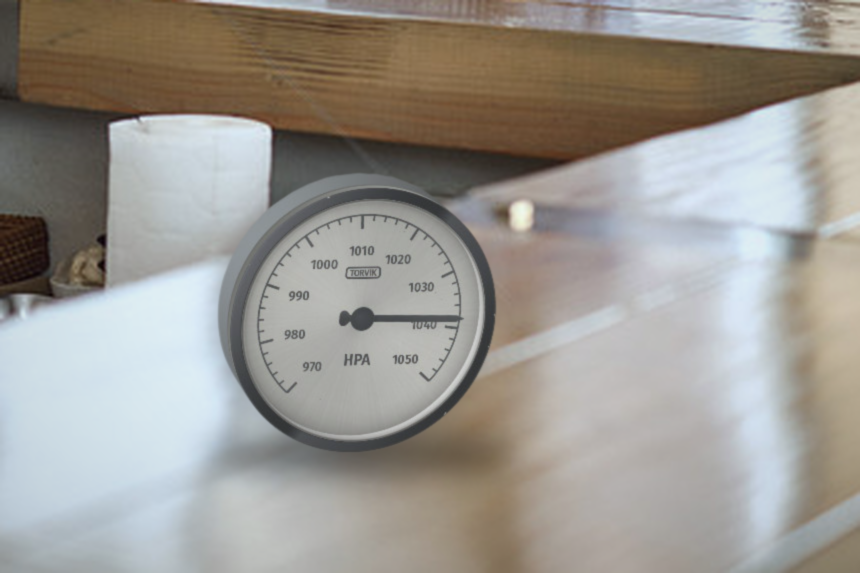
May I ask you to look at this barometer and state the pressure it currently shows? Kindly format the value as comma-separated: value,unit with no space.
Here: 1038,hPa
